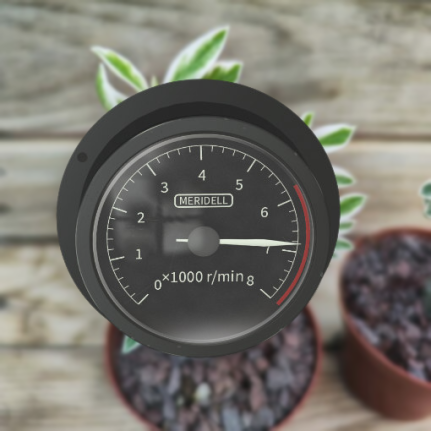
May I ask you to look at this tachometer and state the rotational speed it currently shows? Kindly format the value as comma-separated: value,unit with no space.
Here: 6800,rpm
